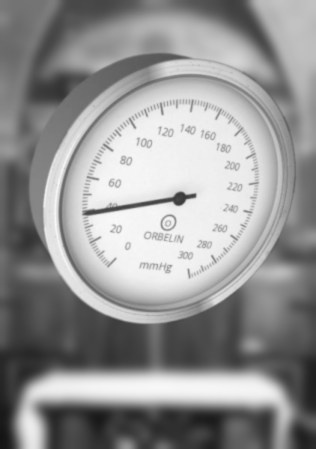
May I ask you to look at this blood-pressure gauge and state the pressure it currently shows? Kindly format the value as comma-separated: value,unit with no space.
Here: 40,mmHg
